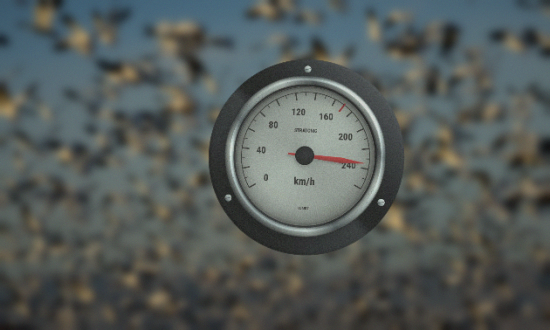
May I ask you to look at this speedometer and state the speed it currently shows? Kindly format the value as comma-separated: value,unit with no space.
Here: 235,km/h
